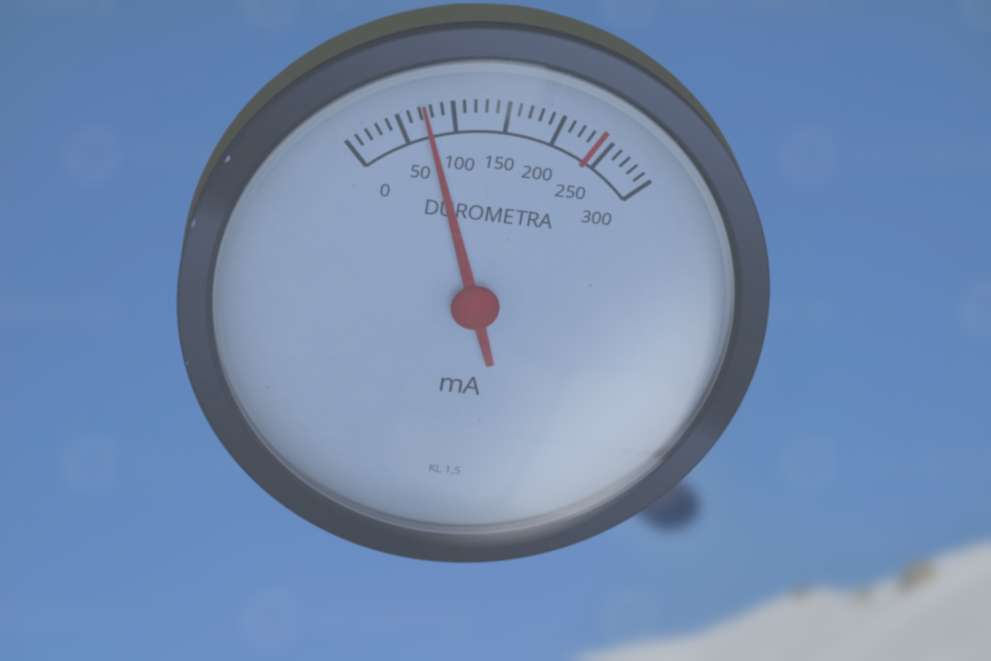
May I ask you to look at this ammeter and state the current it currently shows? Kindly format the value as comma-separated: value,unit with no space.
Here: 75,mA
